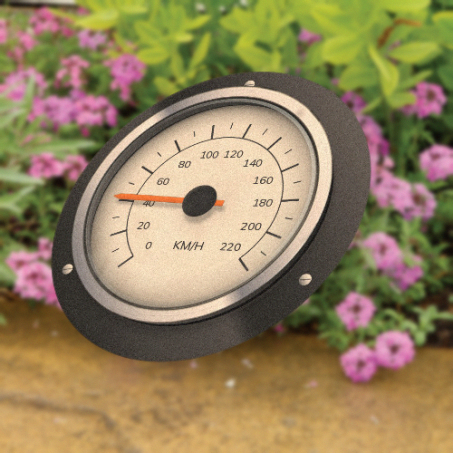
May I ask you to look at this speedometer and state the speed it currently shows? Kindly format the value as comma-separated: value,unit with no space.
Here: 40,km/h
